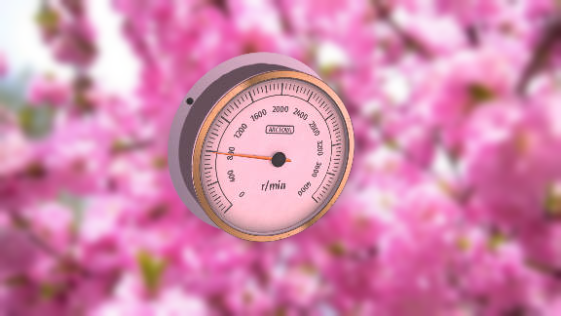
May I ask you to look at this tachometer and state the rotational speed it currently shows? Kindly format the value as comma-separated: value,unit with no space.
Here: 800,rpm
